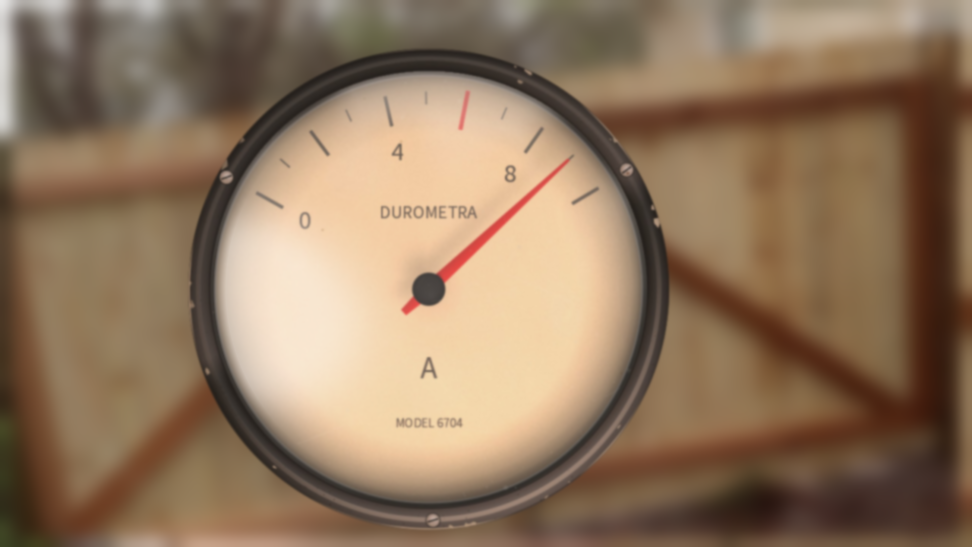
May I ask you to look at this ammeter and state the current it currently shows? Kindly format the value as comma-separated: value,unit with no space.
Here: 9,A
